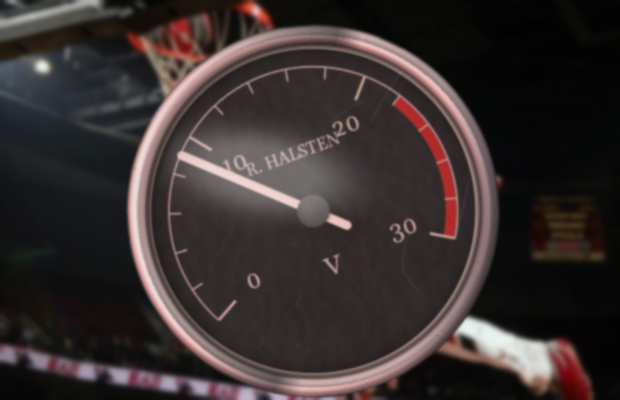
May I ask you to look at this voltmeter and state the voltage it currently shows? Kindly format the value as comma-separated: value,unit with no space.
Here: 9,V
